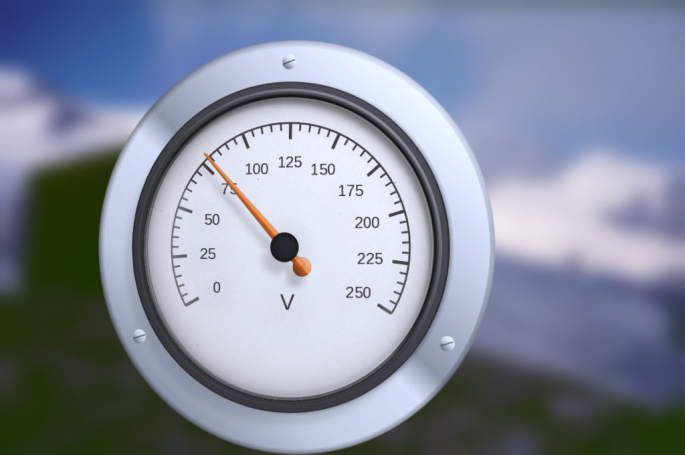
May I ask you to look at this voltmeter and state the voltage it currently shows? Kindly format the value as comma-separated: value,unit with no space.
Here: 80,V
